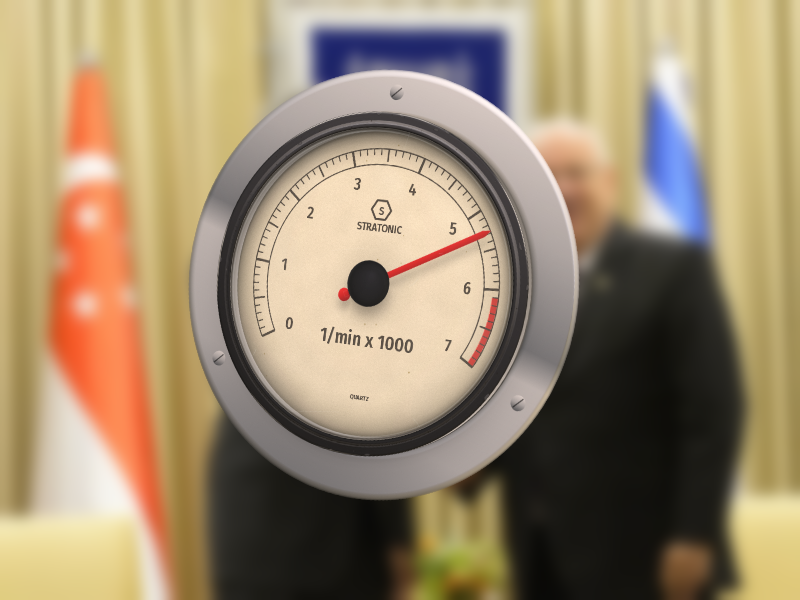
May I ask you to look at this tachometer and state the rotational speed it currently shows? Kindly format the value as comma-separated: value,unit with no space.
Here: 5300,rpm
